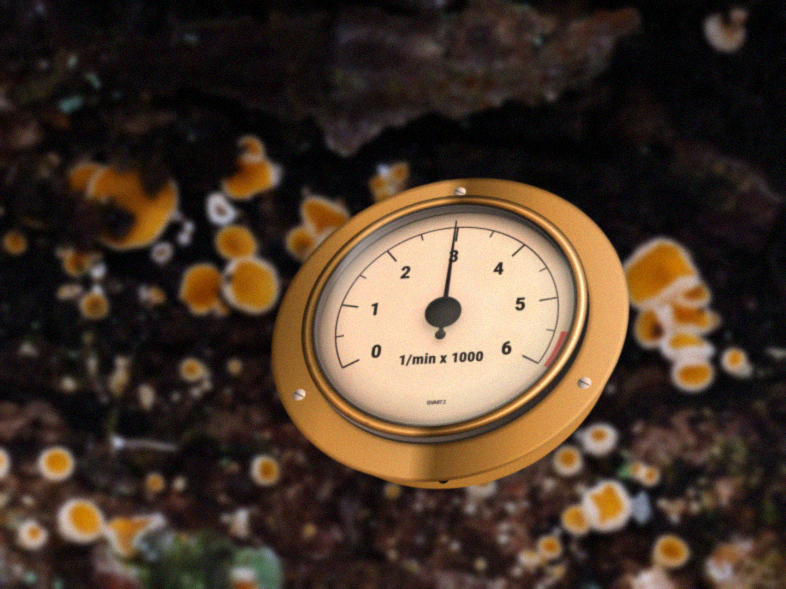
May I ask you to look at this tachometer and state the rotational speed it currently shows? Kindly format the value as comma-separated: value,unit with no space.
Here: 3000,rpm
